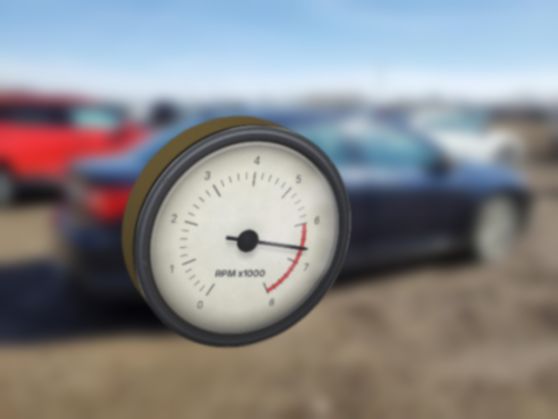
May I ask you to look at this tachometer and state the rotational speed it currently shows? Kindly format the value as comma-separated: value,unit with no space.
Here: 6600,rpm
